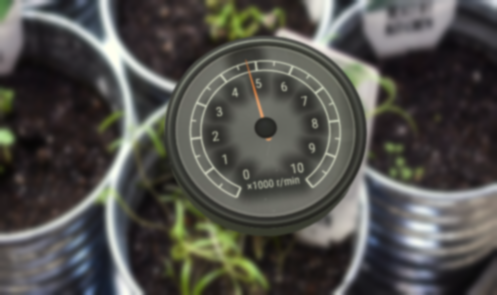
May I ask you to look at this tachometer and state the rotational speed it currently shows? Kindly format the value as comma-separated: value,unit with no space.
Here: 4750,rpm
